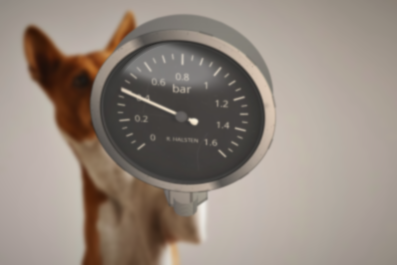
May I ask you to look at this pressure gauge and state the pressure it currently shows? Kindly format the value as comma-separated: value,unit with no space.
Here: 0.4,bar
